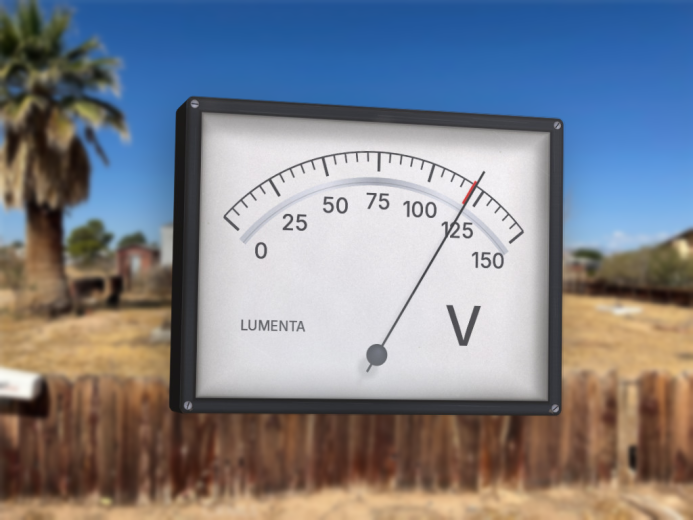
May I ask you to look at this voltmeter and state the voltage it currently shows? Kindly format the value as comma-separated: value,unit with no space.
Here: 120,V
